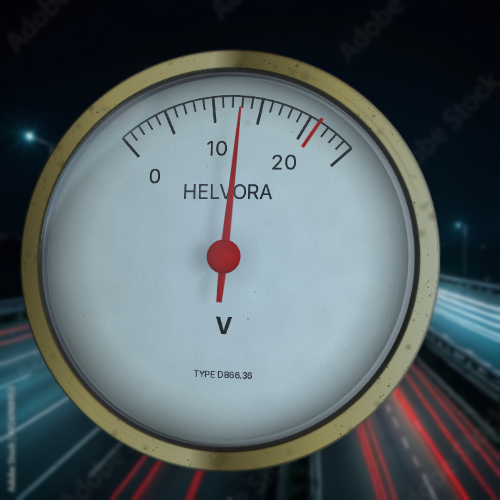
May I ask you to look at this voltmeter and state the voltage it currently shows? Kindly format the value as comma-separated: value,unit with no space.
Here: 13,V
